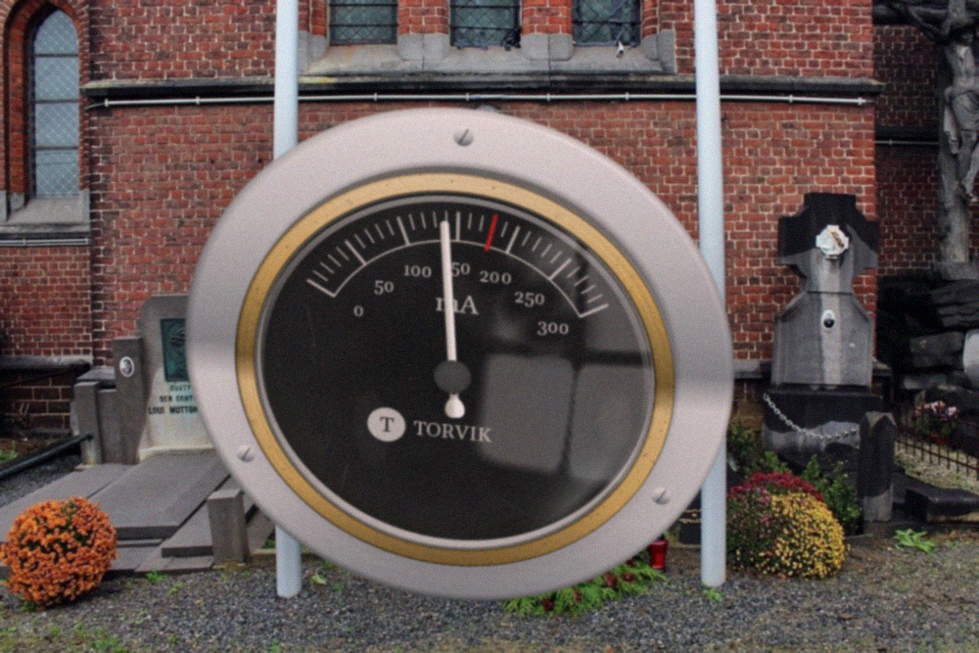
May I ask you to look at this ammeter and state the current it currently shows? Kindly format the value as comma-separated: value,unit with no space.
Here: 140,mA
